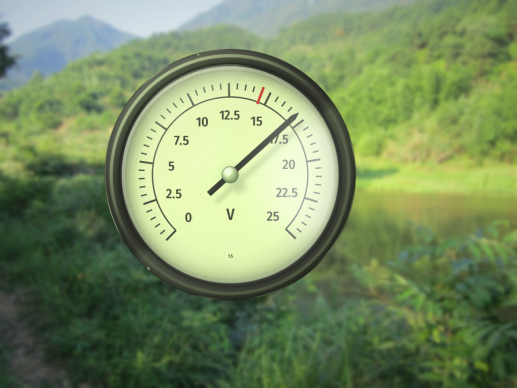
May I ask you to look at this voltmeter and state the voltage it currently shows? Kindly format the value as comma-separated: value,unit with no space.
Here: 17,V
